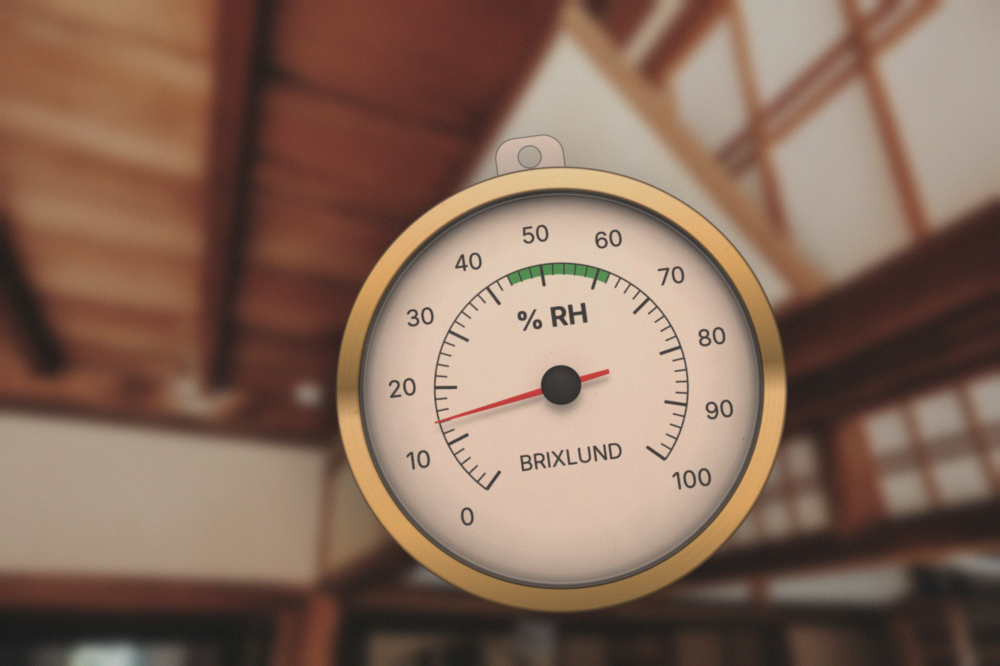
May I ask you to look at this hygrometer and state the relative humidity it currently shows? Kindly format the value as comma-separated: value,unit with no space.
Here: 14,%
